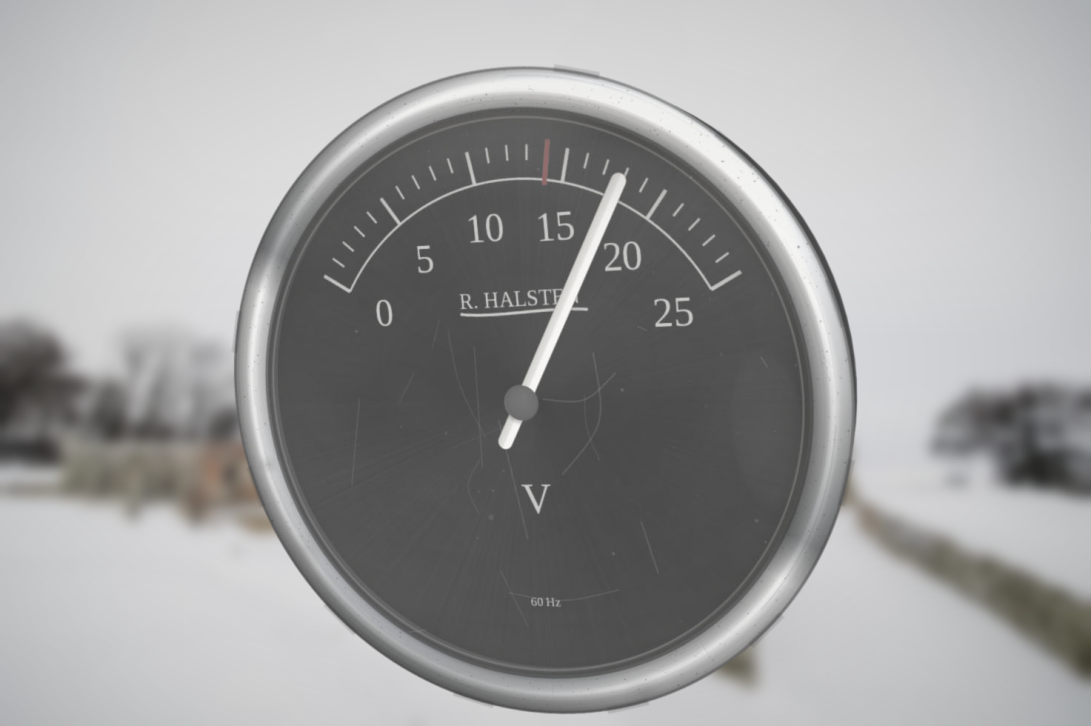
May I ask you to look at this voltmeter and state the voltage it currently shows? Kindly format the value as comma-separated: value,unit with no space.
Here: 18,V
